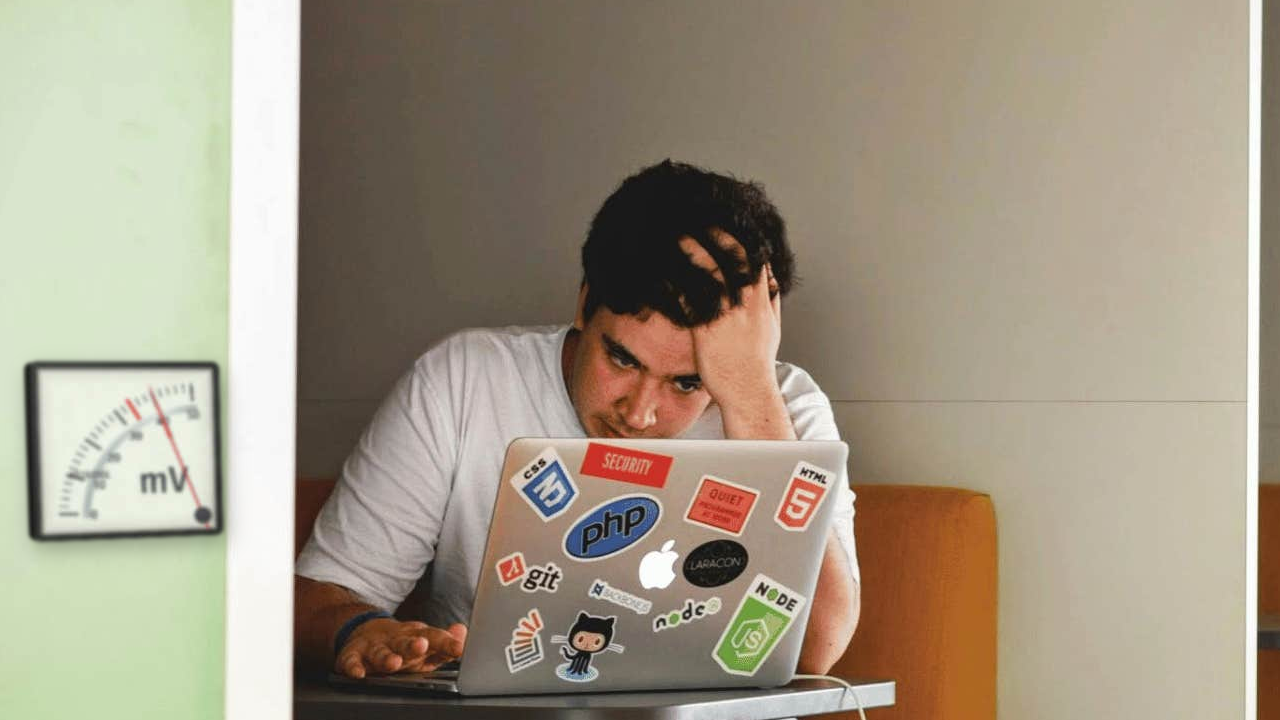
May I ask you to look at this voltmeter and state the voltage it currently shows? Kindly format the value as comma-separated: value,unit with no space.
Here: 40,mV
